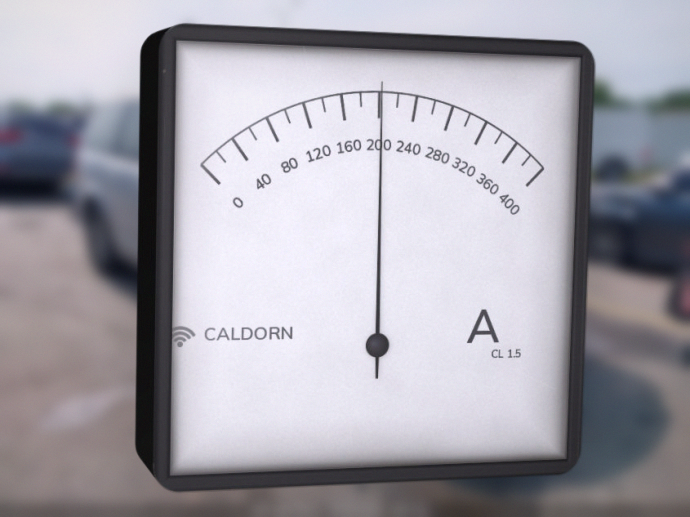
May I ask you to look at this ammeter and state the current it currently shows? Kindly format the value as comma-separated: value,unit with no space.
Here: 200,A
